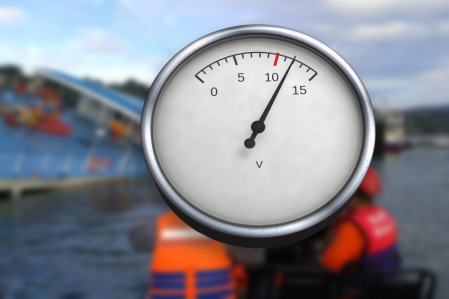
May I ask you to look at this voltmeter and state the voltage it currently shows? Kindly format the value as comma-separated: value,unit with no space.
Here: 12,V
